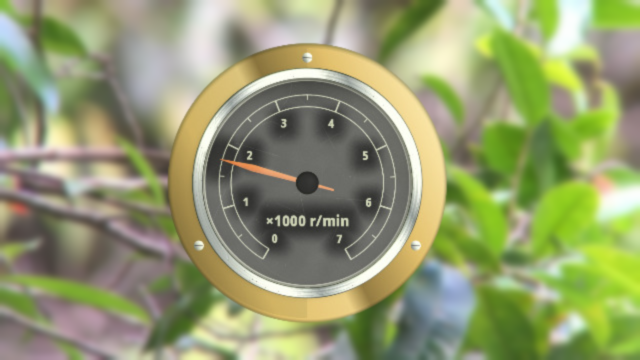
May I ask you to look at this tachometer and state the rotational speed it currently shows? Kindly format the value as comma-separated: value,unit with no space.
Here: 1750,rpm
